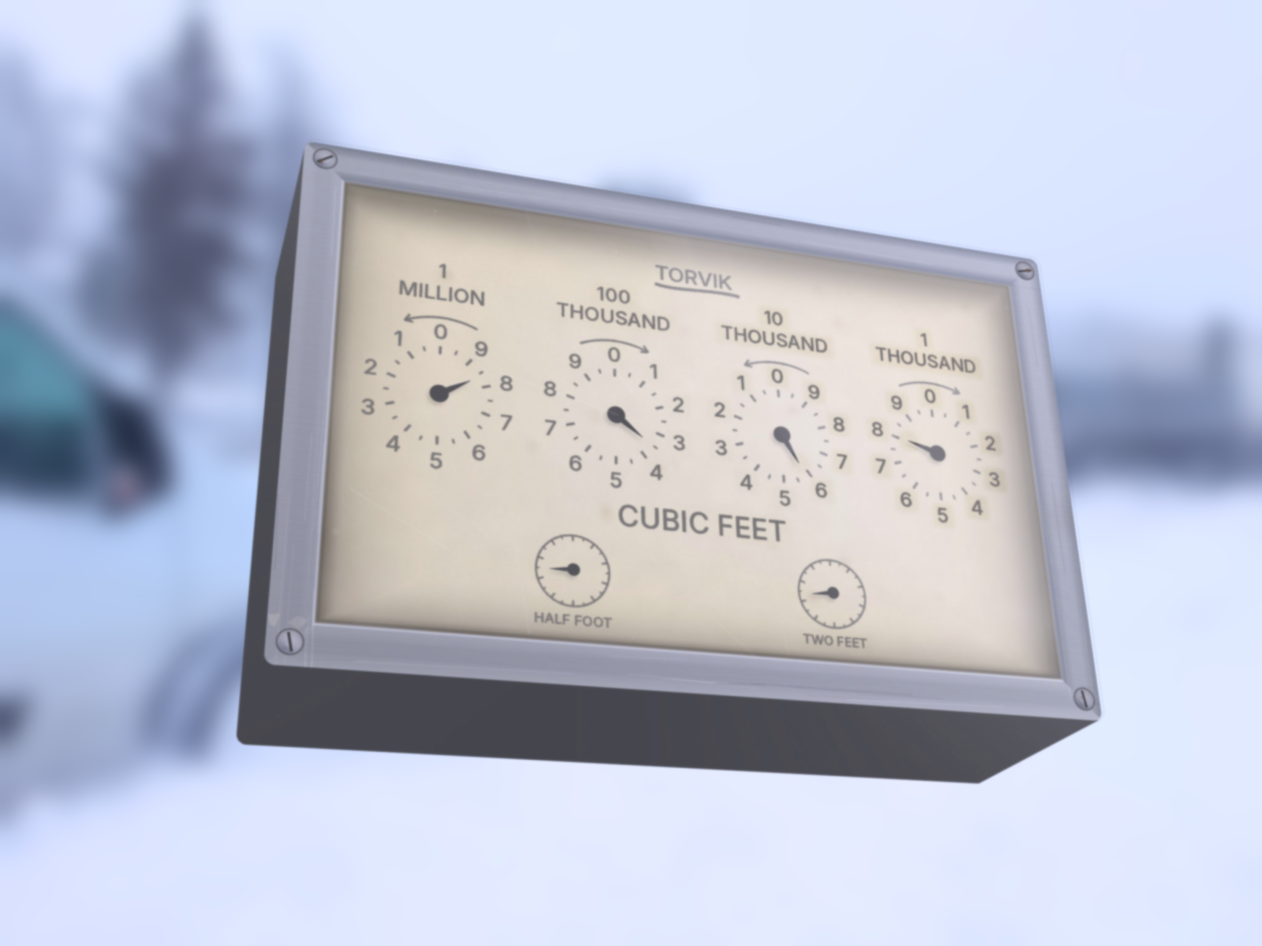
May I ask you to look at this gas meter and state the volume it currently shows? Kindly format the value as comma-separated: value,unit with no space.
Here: 835800,ft³
